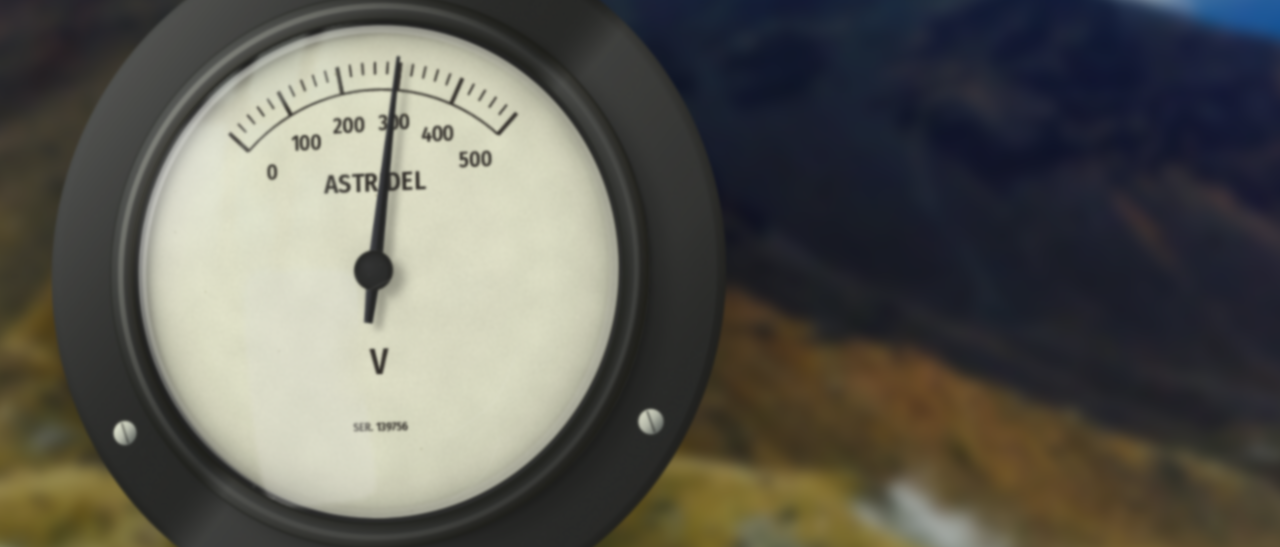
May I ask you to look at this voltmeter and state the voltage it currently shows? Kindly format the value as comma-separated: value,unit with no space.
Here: 300,V
